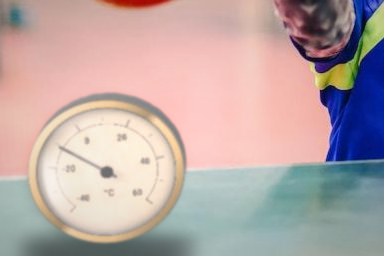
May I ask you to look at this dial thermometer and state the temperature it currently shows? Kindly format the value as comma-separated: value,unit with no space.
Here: -10,°C
